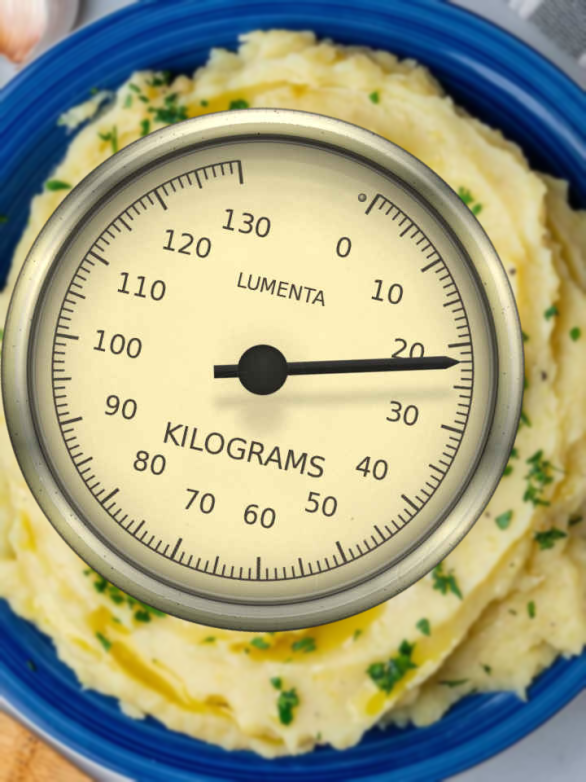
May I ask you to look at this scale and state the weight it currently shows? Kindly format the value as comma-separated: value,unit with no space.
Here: 22,kg
